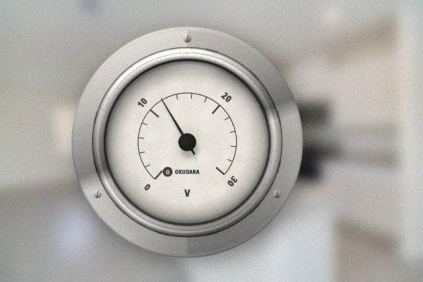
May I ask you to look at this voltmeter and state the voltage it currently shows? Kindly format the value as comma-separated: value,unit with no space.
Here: 12,V
